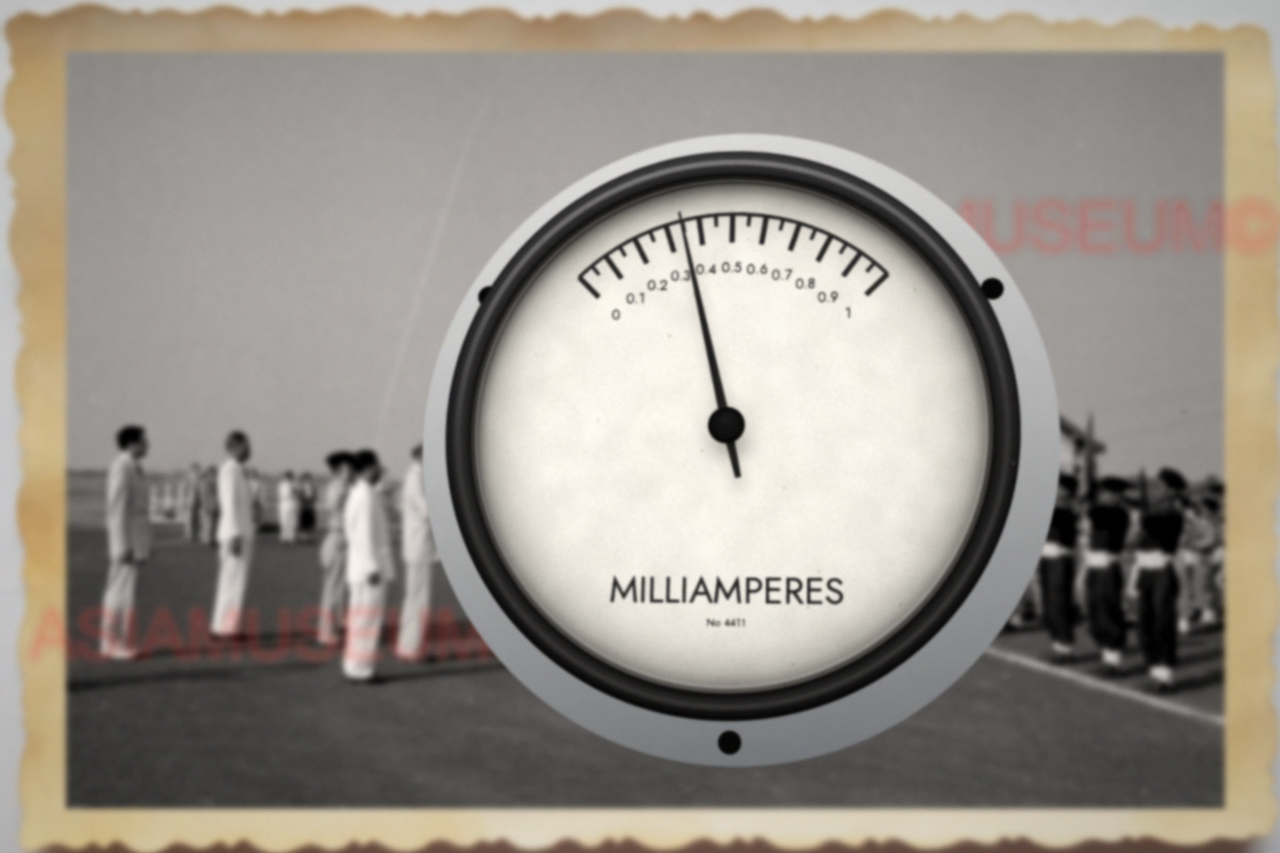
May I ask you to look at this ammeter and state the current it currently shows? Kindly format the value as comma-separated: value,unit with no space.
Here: 0.35,mA
